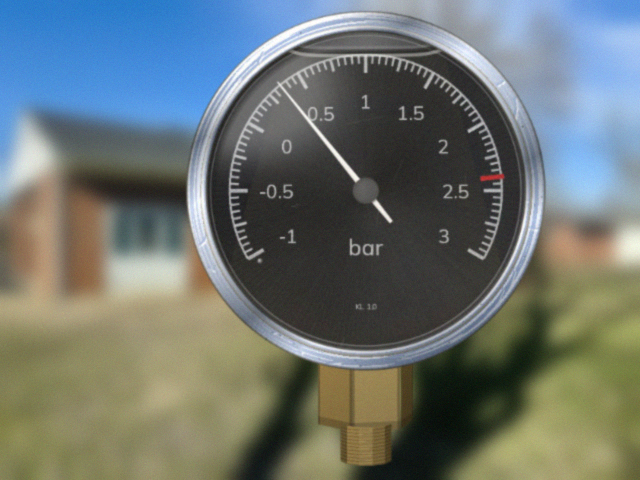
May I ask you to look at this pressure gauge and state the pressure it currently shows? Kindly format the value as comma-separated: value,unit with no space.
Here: 0.35,bar
